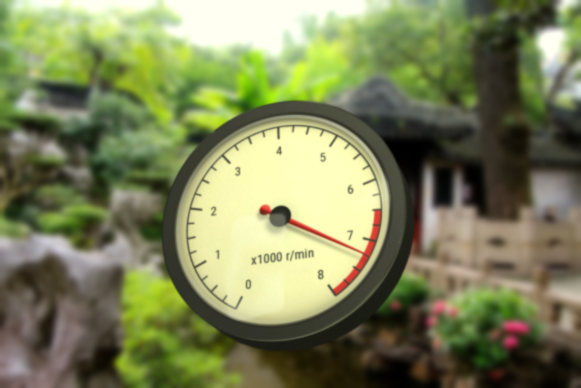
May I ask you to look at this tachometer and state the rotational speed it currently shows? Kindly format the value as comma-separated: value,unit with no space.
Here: 7250,rpm
